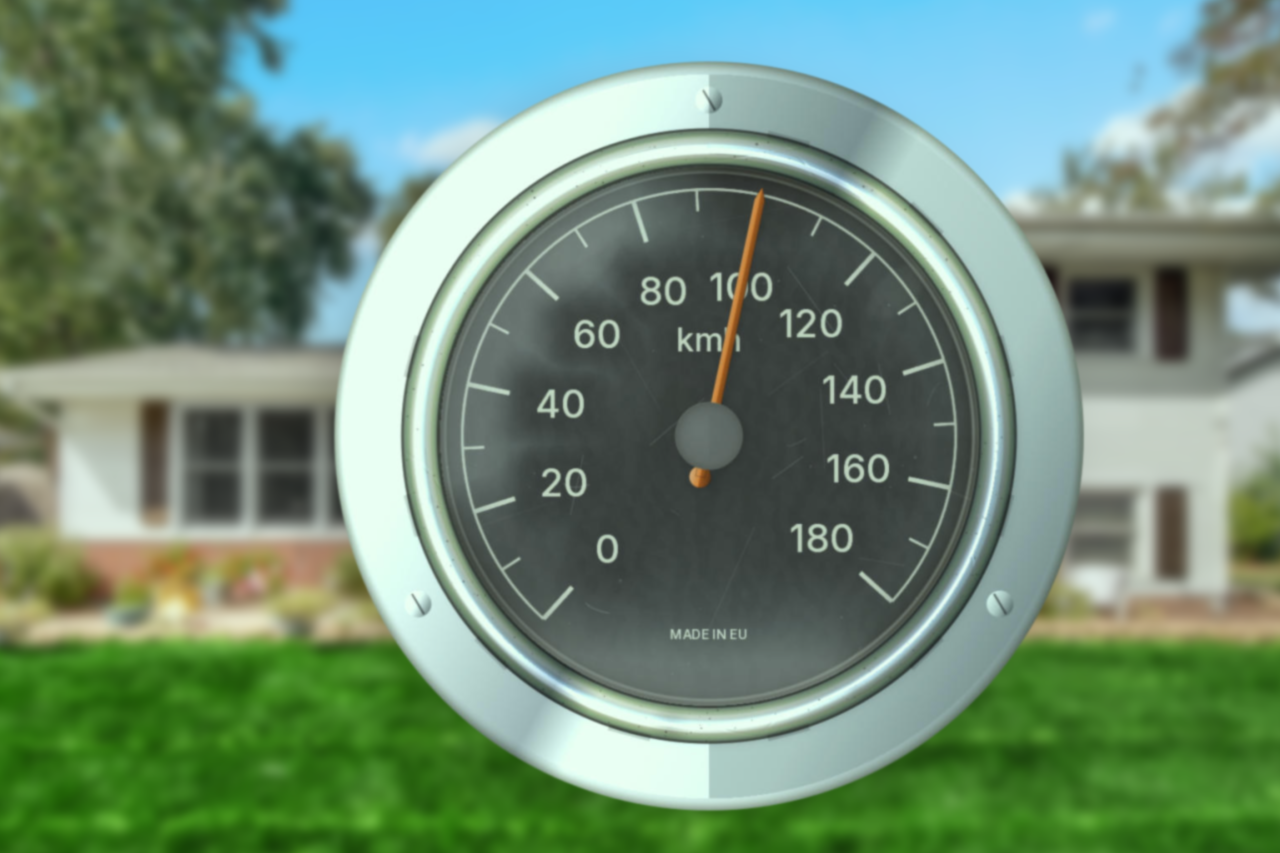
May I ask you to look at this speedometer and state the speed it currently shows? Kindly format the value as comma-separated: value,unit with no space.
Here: 100,km/h
